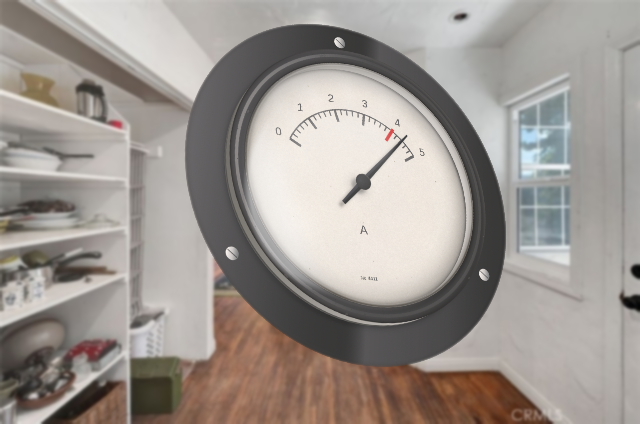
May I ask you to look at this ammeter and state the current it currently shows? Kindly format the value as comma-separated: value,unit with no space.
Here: 4.4,A
